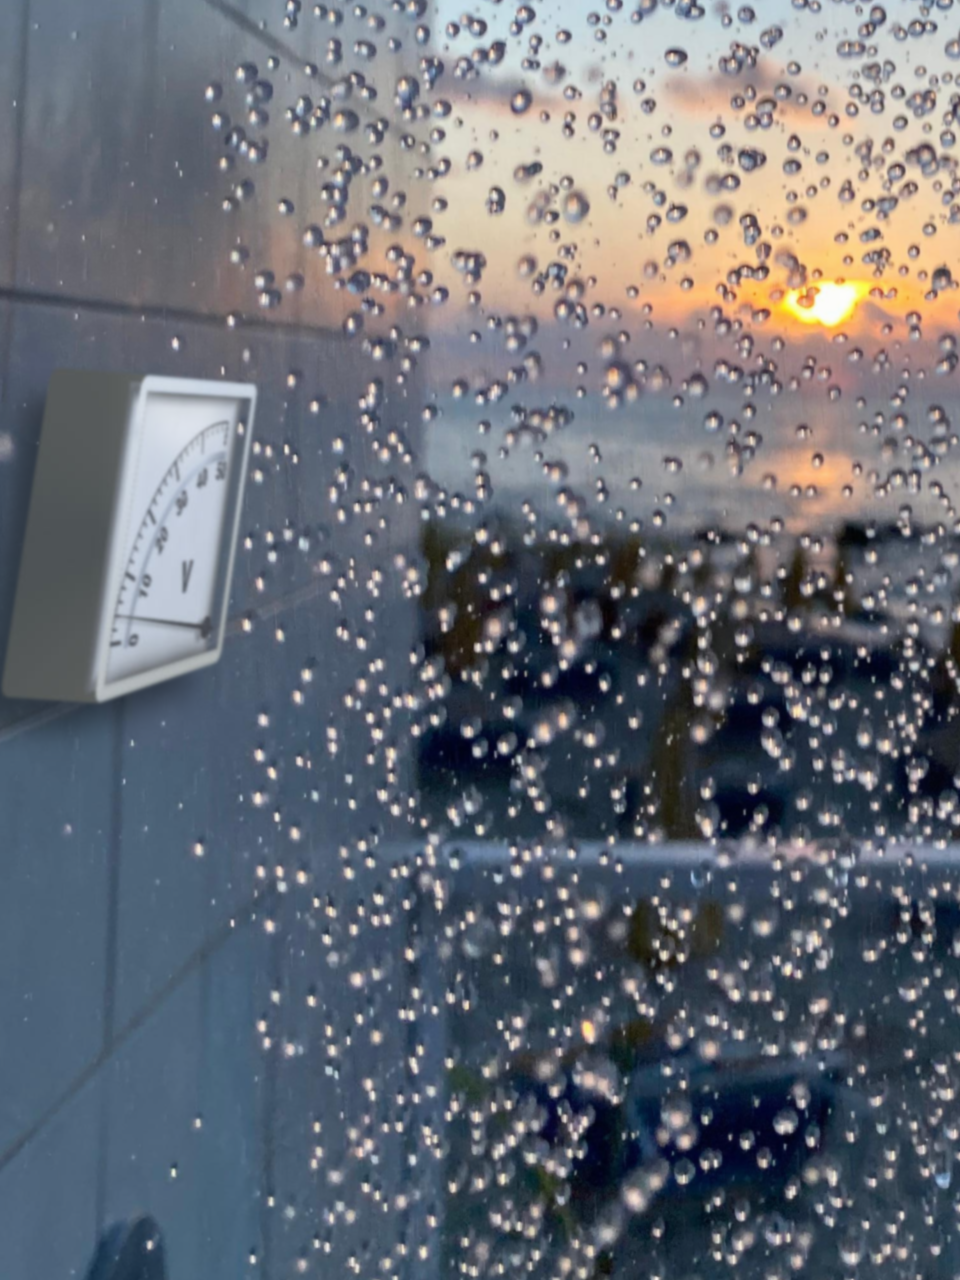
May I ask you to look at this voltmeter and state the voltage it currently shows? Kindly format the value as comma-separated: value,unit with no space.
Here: 4,V
